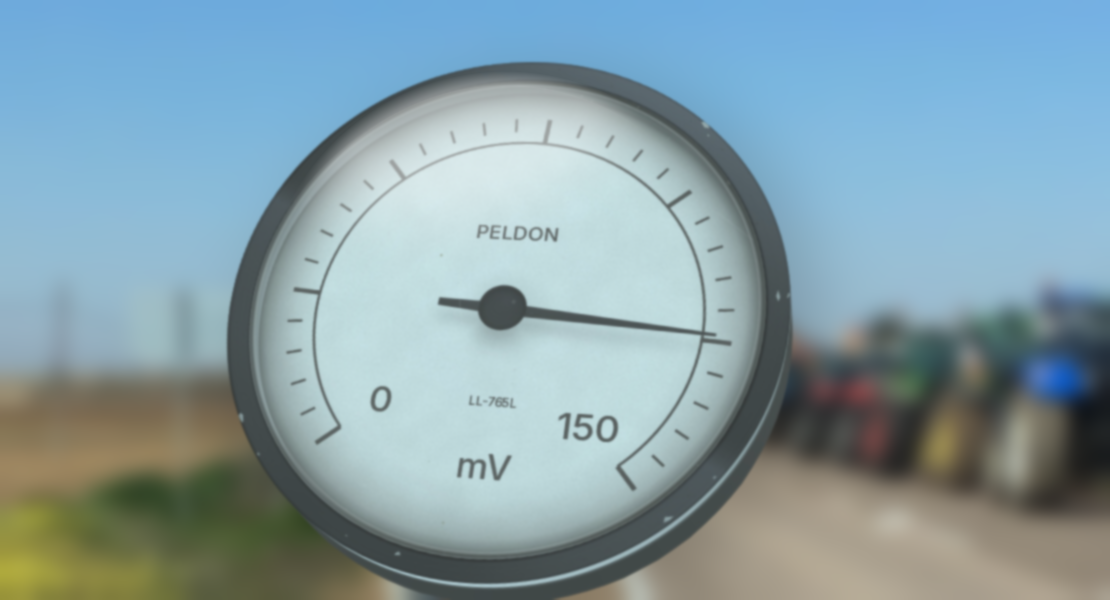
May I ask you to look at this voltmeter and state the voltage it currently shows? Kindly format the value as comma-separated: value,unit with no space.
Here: 125,mV
